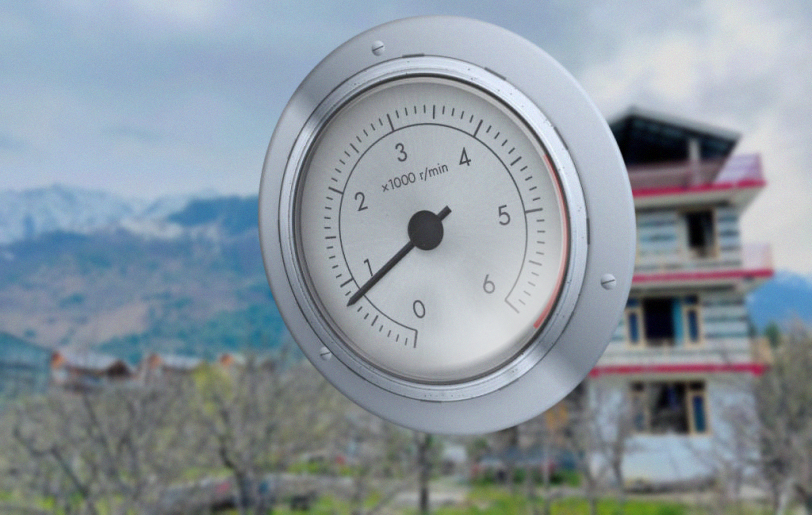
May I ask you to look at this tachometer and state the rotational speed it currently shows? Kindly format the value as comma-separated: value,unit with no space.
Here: 800,rpm
